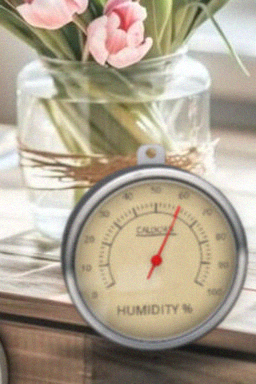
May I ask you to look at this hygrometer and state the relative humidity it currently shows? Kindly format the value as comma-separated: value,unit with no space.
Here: 60,%
